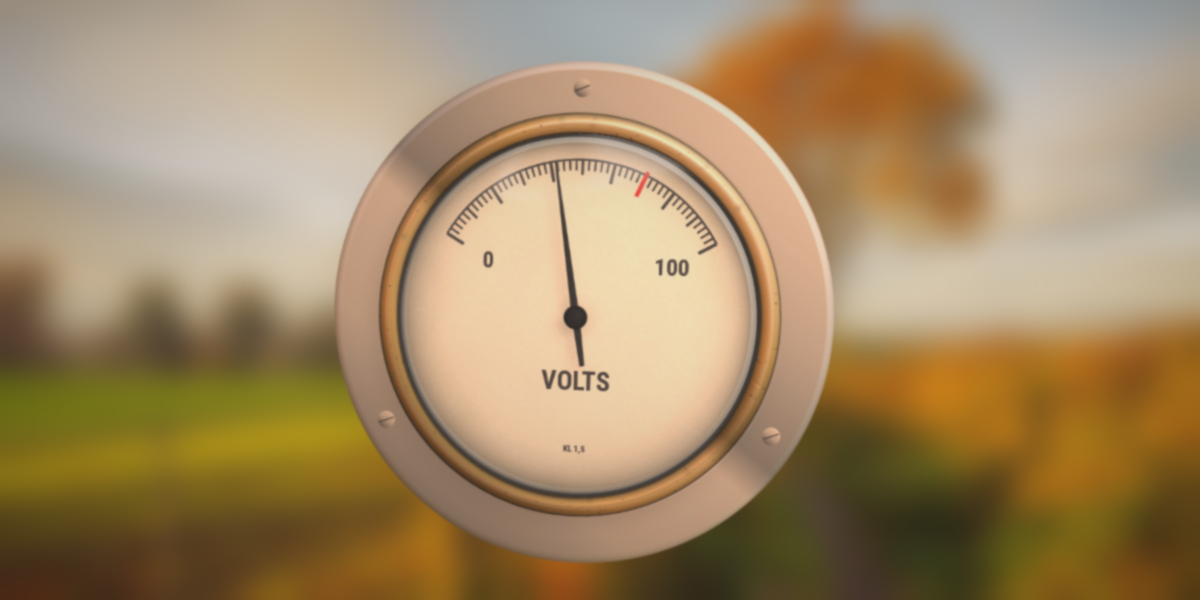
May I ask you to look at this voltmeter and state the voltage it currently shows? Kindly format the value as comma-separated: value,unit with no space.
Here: 42,V
